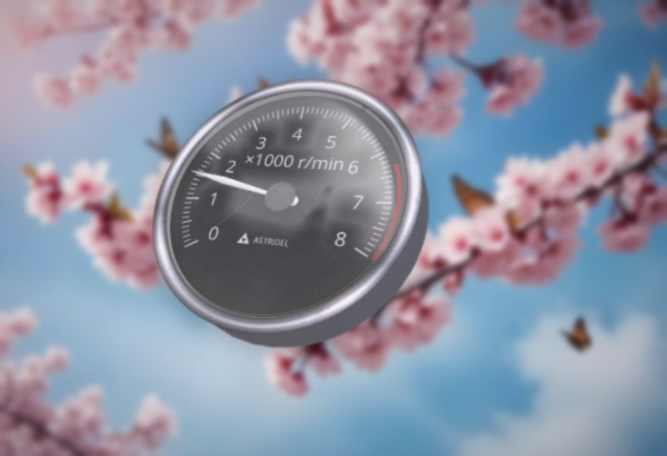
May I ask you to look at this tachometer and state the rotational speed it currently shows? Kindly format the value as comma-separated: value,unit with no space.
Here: 1500,rpm
